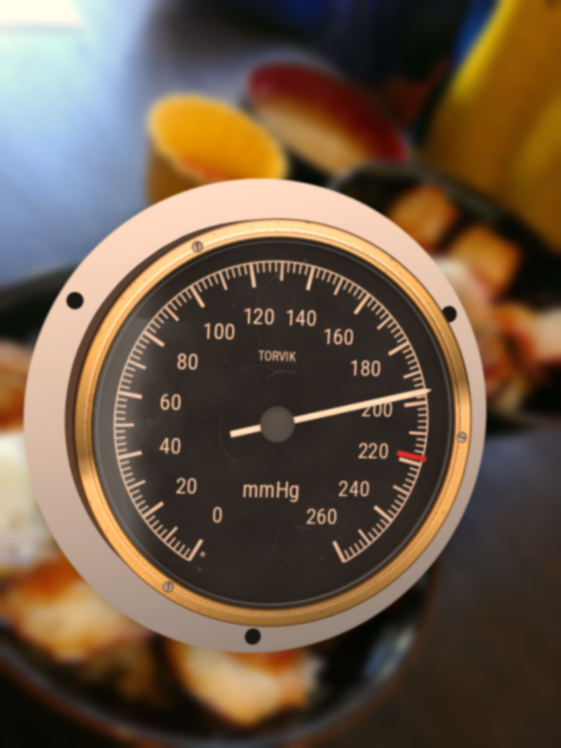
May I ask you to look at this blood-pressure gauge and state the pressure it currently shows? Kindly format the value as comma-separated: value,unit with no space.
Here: 196,mmHg
